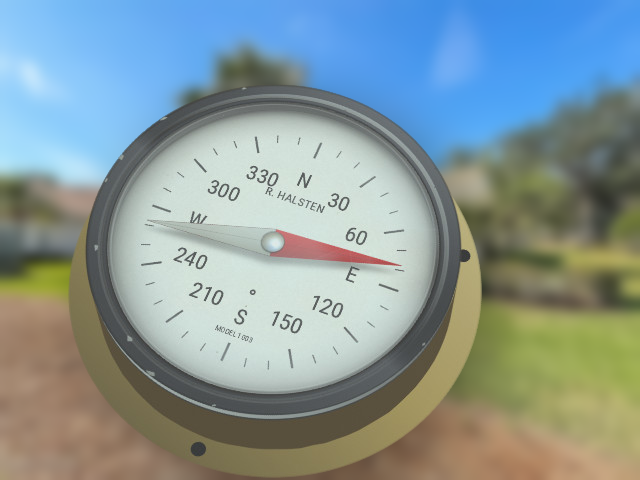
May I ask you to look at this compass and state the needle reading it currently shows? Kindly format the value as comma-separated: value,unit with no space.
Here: 80,°
